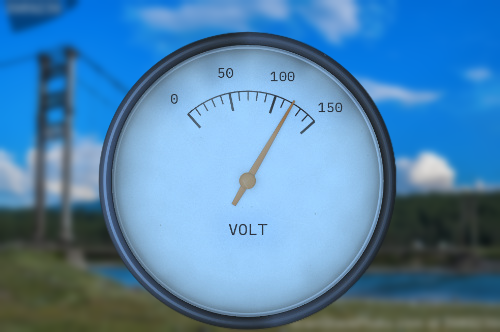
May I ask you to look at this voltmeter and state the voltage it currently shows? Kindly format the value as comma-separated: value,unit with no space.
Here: 120,V
